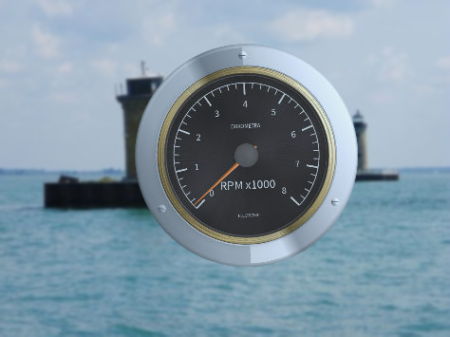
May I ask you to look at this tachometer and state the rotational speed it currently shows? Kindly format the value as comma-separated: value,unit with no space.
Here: 100,rpm
